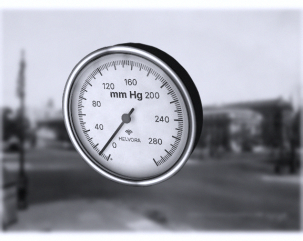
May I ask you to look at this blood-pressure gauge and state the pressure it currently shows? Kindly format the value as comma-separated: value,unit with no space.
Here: 10,mmHg
